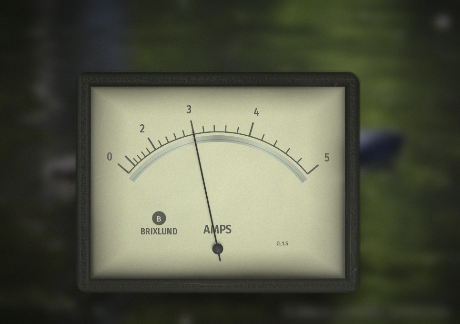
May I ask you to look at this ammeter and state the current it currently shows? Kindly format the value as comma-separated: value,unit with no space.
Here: 3,A
